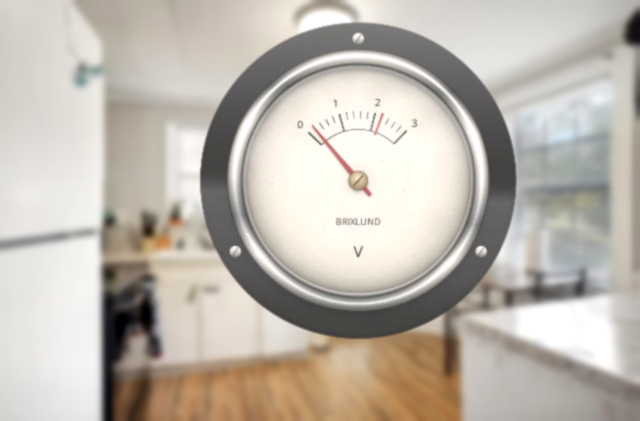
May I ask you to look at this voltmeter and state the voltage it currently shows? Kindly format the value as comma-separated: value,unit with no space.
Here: 0.2,V
